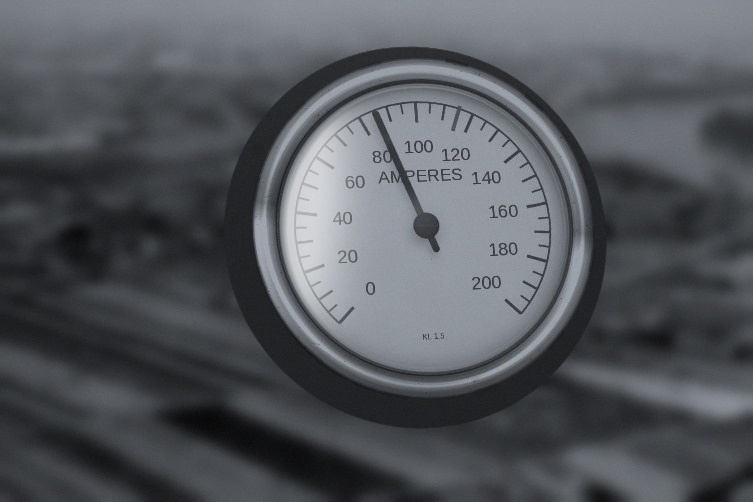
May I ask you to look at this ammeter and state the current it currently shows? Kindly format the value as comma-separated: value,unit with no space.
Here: 85,A
